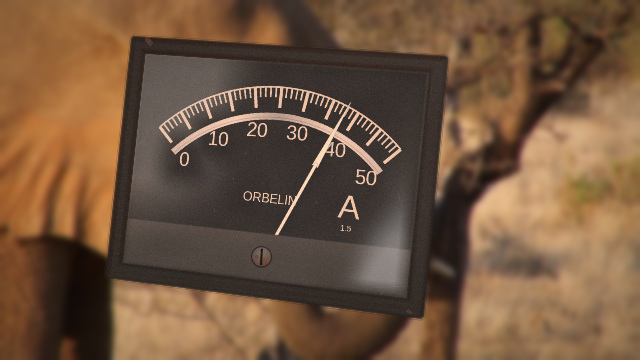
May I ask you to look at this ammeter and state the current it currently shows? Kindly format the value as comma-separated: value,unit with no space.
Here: 38,A
